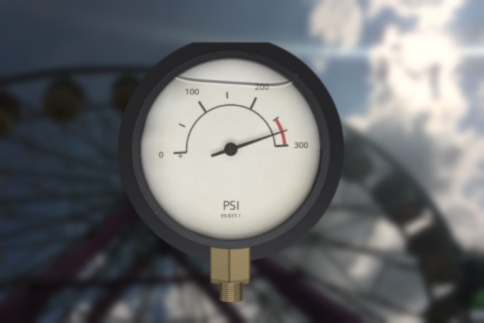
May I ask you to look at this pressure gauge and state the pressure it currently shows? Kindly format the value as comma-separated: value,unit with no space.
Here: 275,psi
